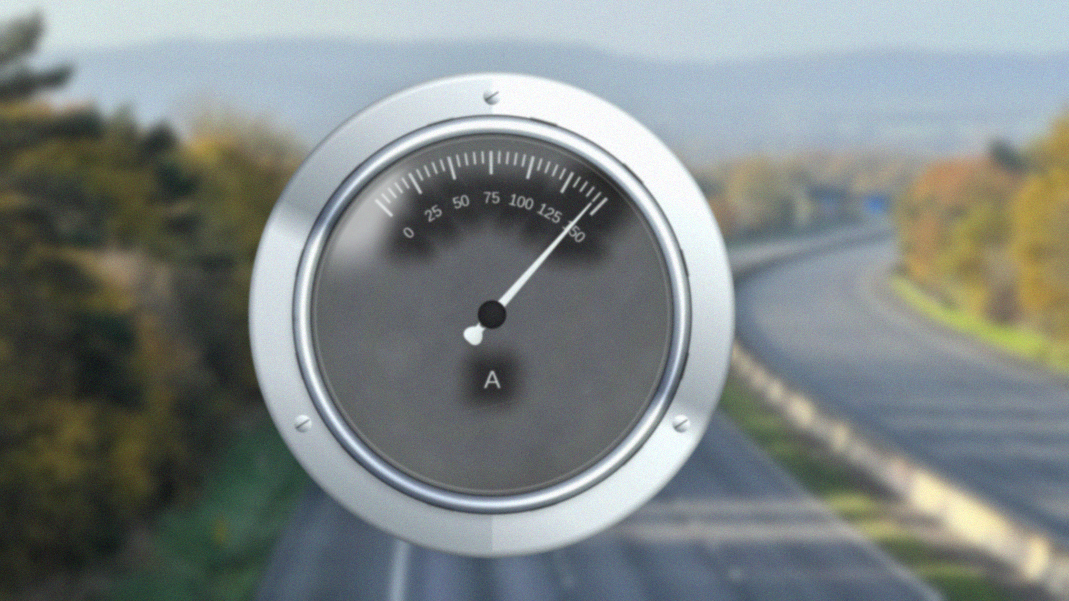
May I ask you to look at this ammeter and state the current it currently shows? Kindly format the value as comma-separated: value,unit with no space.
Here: 145,A
